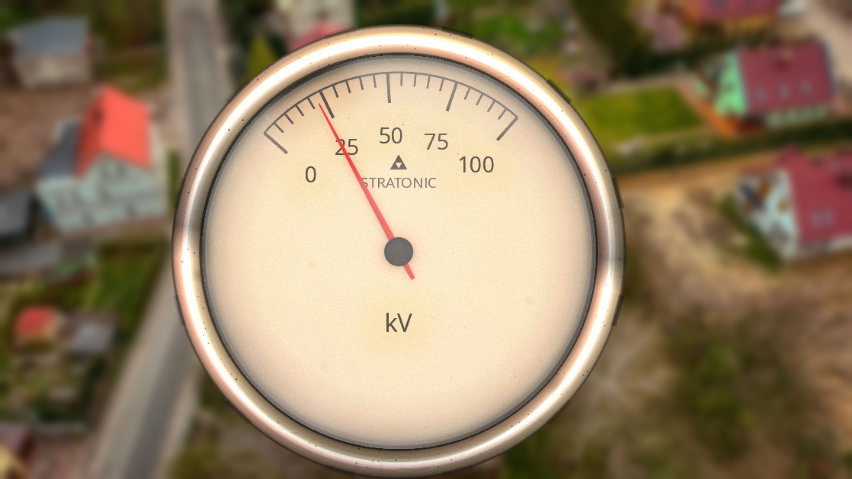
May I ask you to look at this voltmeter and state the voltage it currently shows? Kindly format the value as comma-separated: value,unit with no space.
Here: 22.5,kV
